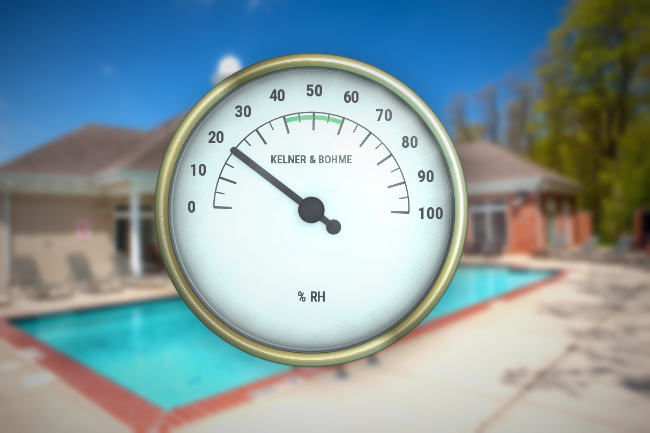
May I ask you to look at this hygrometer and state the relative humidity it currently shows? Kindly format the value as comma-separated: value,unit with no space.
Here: 20,%
